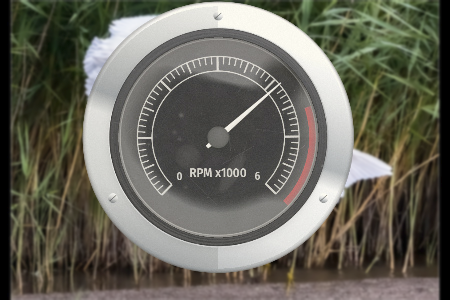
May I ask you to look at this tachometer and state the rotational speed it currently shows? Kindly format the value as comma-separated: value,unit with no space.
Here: 4100,rpm
